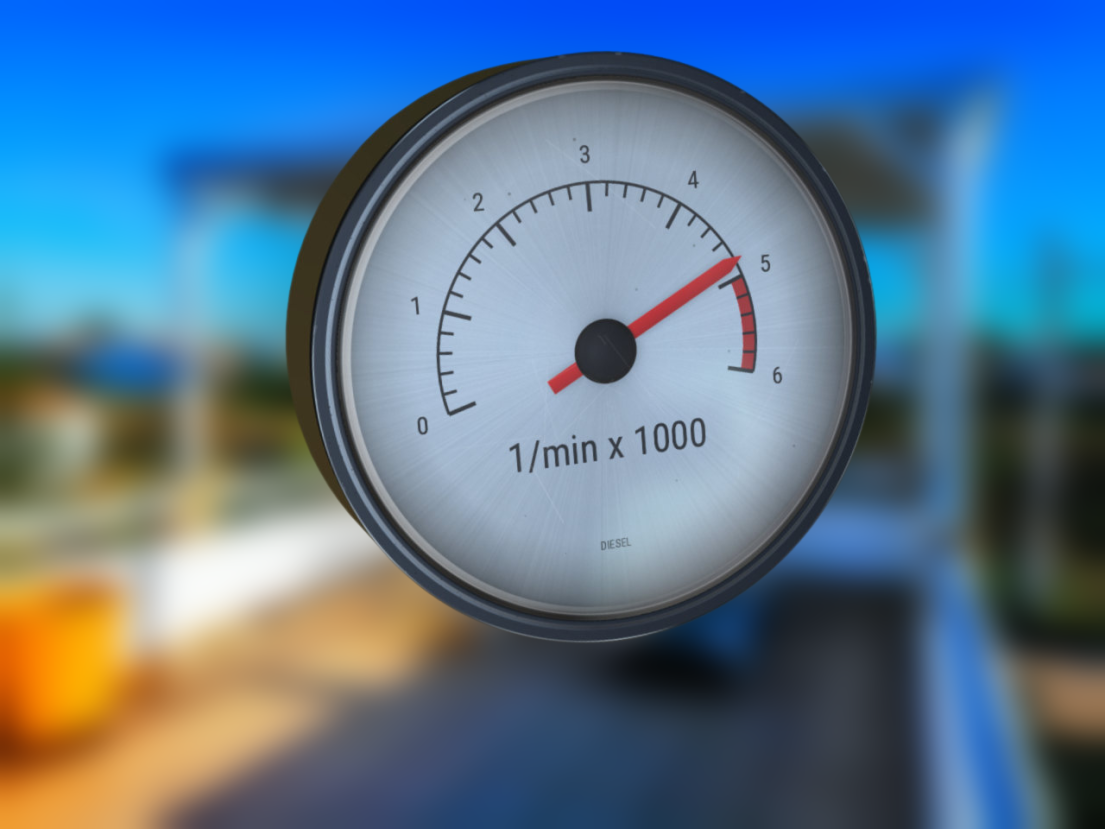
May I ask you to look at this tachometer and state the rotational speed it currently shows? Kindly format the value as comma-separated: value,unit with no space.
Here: 4800,rpm
